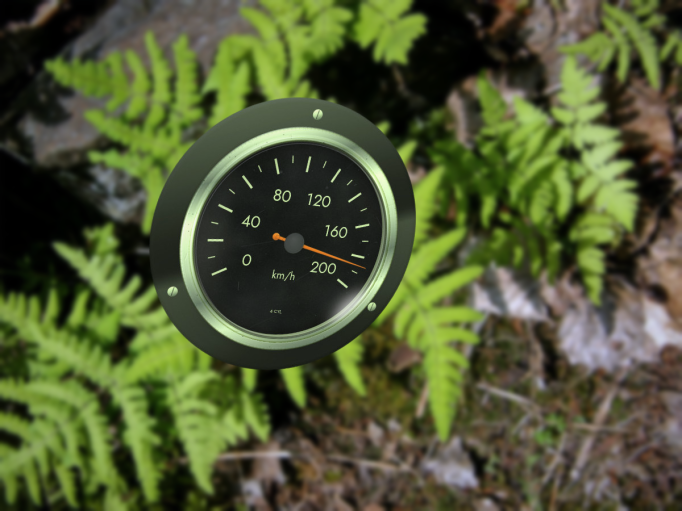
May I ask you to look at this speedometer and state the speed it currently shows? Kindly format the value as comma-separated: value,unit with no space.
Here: 185,km/h
